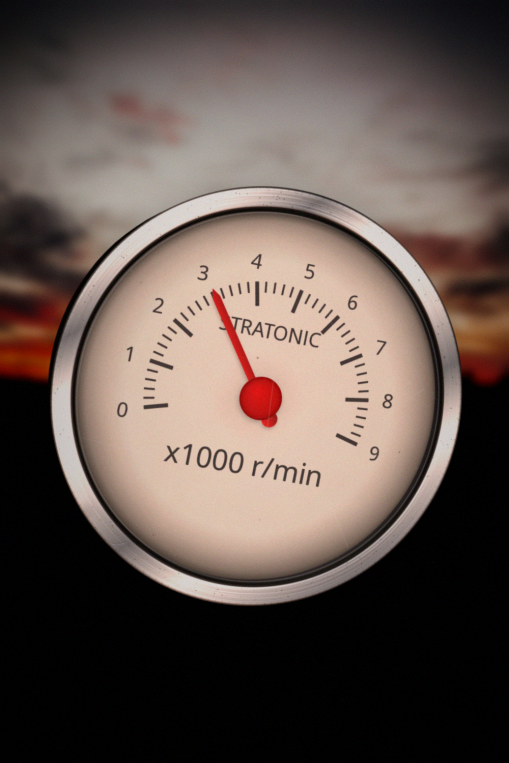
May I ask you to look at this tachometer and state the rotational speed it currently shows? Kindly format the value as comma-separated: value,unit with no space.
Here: 3000,rpm
